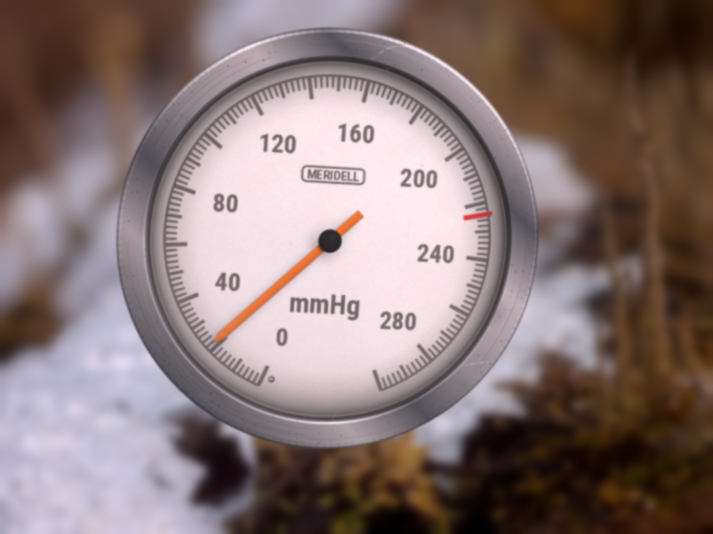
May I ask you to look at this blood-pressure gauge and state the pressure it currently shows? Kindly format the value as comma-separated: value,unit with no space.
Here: 22,mmHg
